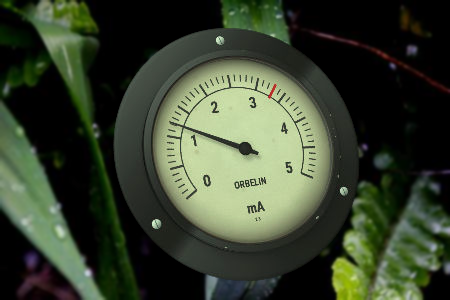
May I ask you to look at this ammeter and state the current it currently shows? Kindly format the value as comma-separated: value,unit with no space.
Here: 1.2,mA
